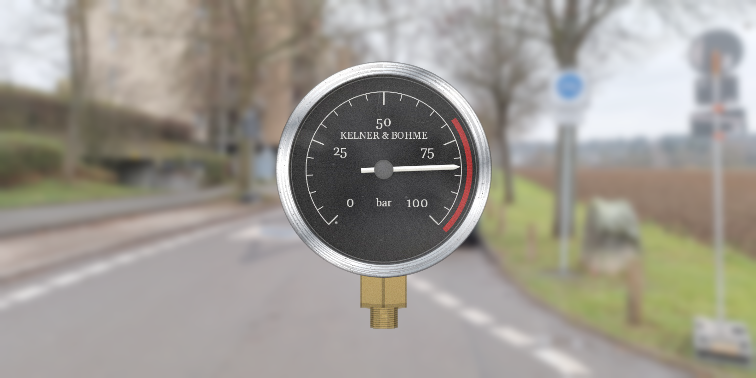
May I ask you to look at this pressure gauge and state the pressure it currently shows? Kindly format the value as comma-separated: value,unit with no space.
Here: 82.5,bar
